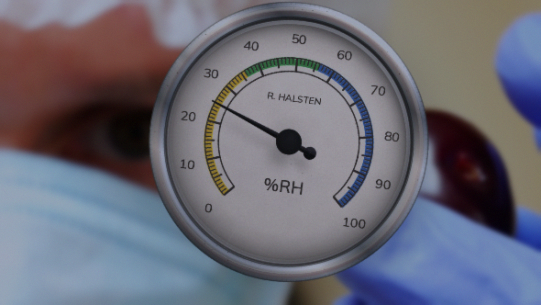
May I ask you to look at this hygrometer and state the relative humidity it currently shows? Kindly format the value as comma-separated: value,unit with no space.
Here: 25,%
